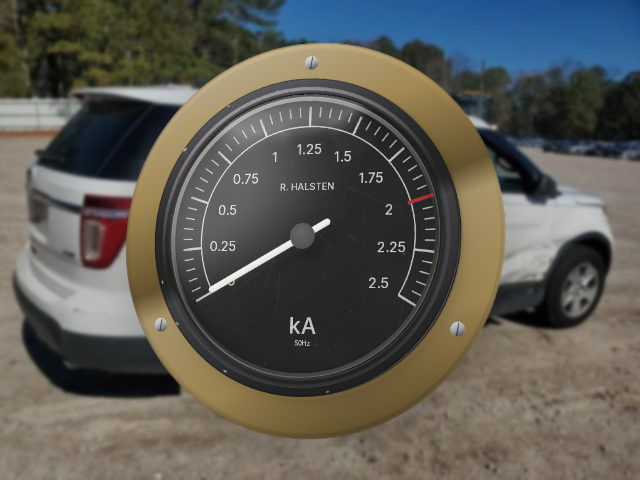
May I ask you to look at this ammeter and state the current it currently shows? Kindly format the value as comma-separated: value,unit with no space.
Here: 0,kA
